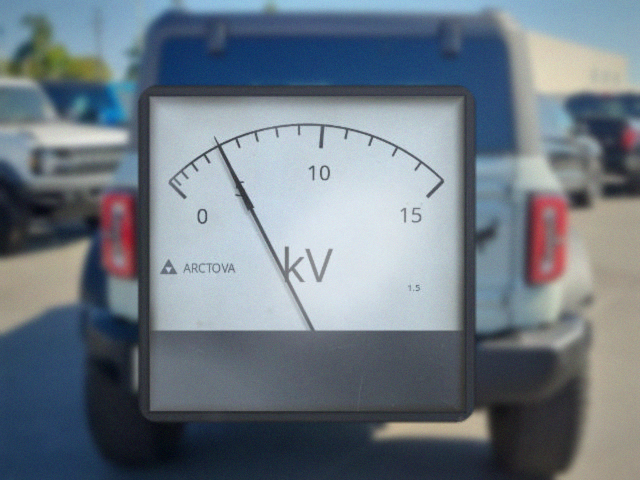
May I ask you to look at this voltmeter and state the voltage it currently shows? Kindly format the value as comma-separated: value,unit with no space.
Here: 5,kV
